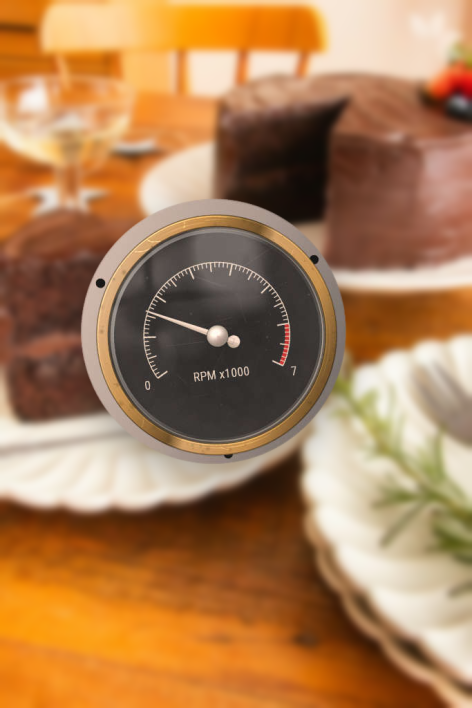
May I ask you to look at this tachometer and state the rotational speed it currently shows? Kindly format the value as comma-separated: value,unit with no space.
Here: 1600,rpm
